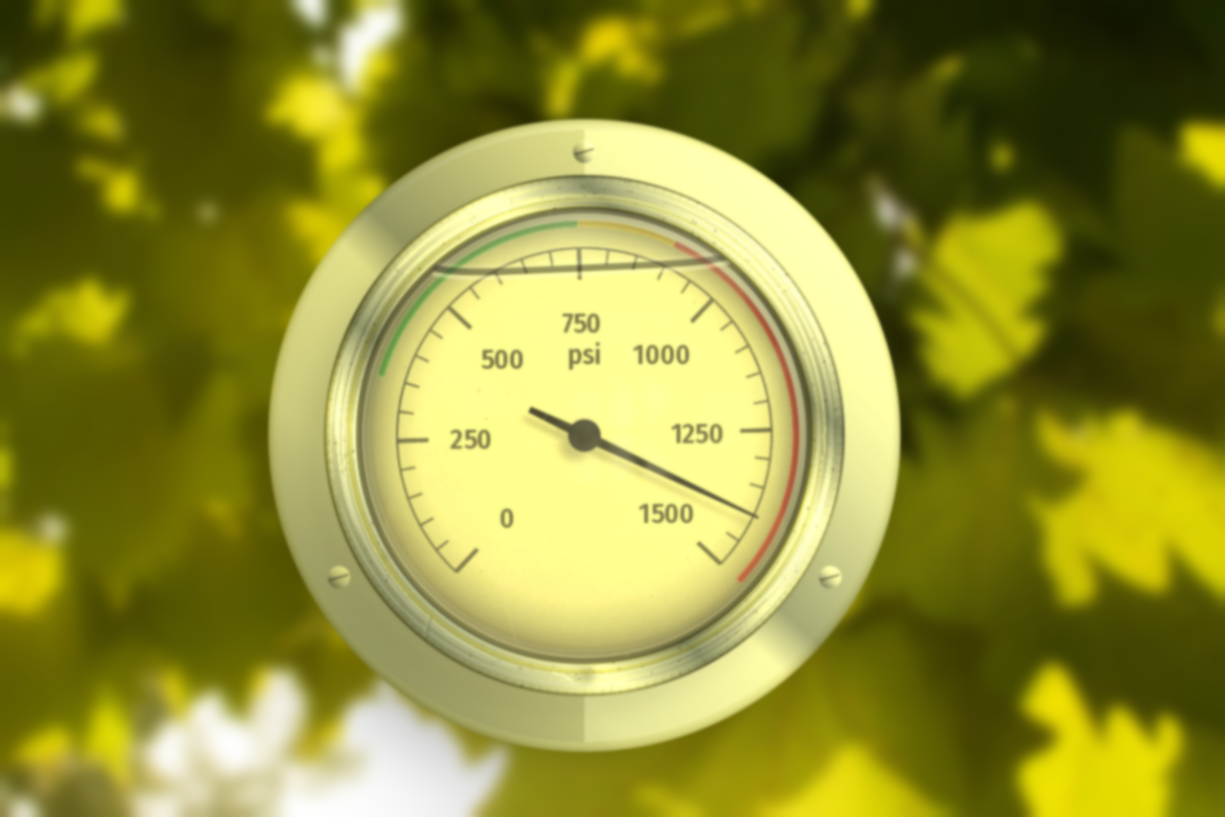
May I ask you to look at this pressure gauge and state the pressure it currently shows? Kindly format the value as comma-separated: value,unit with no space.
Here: 1400,psi
